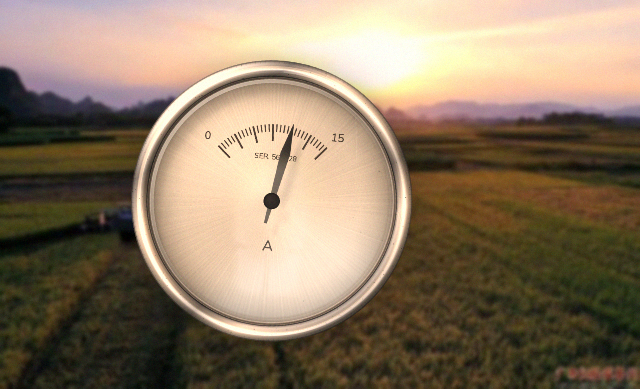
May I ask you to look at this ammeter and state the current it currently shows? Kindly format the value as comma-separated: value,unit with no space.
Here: 10,A
